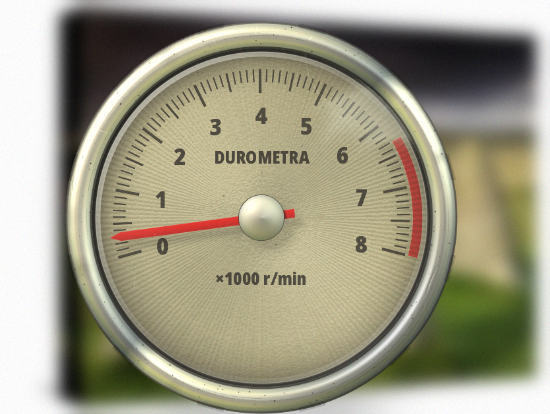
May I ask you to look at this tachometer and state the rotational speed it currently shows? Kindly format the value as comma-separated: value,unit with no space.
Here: 300,rpm
